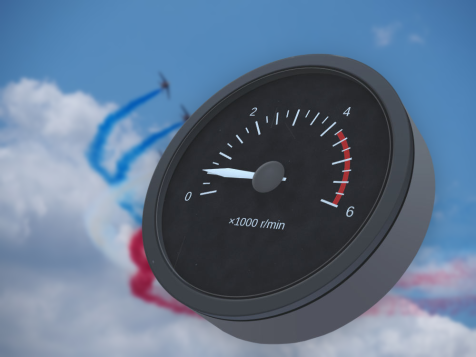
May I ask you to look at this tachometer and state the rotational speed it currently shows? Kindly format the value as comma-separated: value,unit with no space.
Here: 500,rpm
